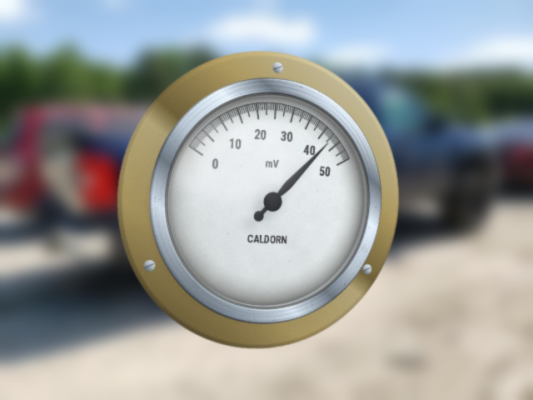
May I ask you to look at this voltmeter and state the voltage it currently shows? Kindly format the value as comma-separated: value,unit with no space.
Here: 42.5,mV
